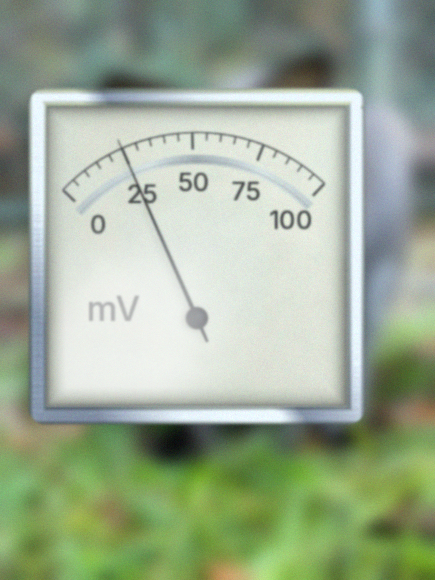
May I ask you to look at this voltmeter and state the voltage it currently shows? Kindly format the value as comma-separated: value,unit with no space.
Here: 25,mV
